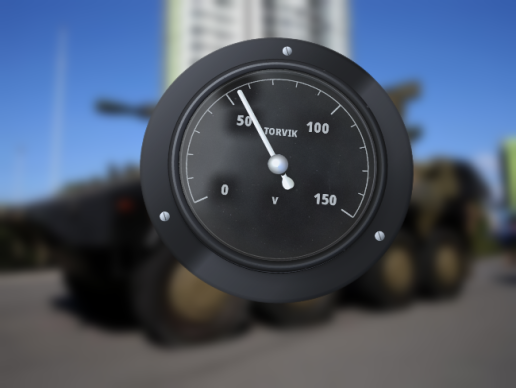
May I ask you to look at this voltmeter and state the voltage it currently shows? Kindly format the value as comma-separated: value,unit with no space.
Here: 55,V
